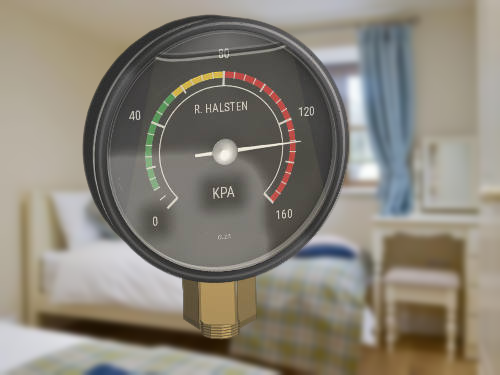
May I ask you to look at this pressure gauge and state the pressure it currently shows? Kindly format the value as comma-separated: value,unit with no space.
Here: 130,kPa
